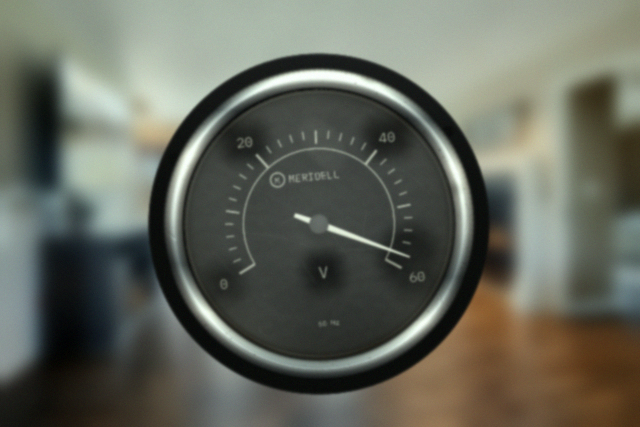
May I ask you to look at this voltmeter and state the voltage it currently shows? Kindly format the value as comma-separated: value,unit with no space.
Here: 58,V
